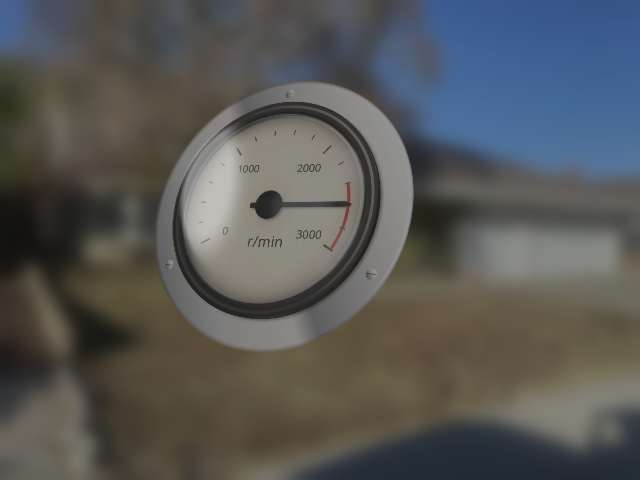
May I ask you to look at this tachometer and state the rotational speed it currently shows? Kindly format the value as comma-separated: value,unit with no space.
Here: 2600,rpm
